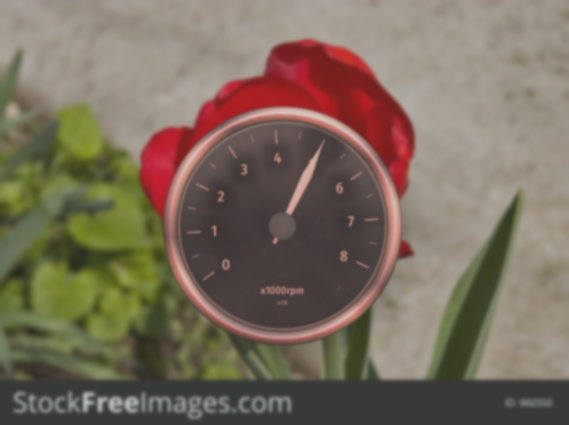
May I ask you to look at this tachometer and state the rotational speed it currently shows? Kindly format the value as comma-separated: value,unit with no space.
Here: 5000,rpm
